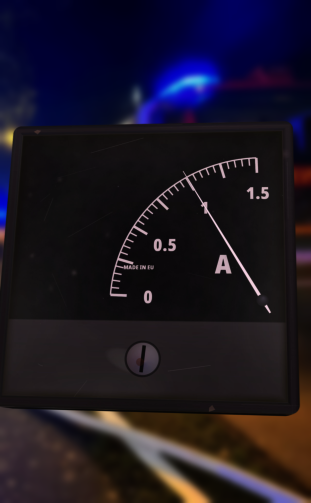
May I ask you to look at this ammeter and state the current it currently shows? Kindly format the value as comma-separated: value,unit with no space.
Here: 1,A
